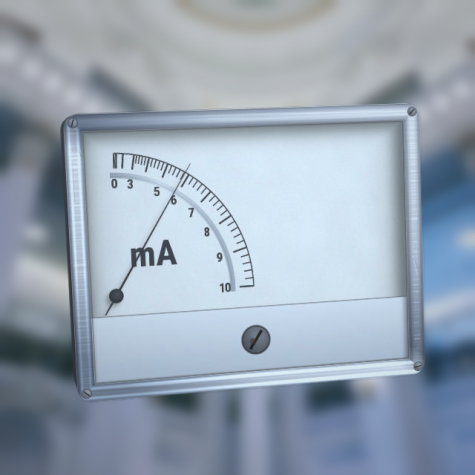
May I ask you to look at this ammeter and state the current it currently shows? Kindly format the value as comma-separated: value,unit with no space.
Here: 5.8,mA
